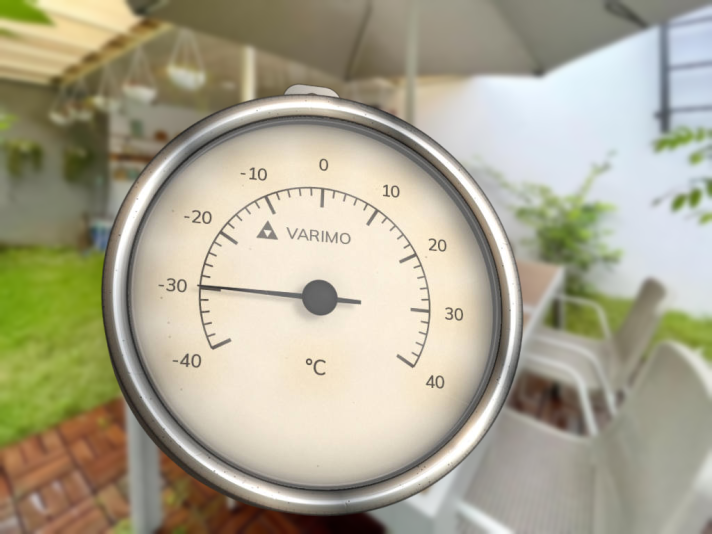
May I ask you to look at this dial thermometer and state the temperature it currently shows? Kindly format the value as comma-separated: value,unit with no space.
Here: -30,°C
